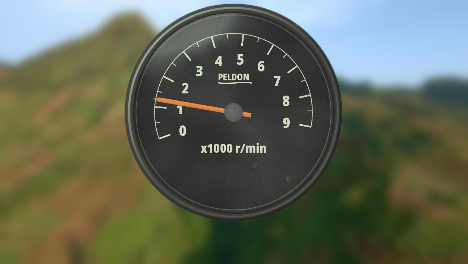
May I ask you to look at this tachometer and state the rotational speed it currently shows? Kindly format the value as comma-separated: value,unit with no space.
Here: 1250,rpm
